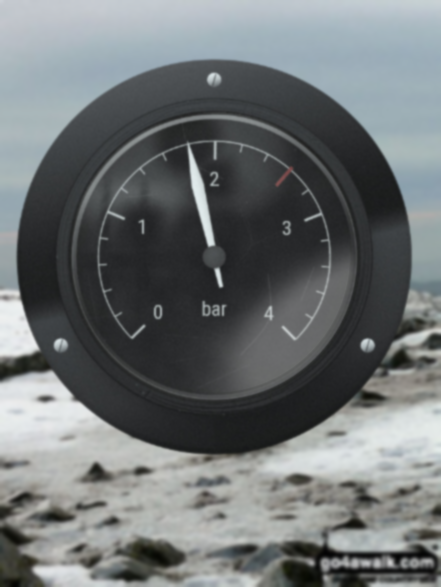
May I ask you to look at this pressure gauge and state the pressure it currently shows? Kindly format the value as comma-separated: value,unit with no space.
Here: 1.8,bar
